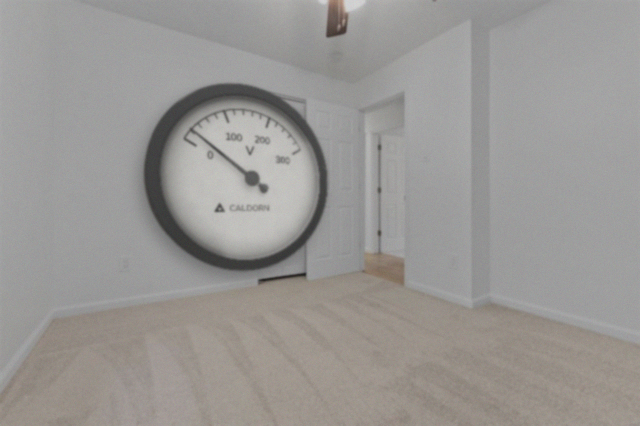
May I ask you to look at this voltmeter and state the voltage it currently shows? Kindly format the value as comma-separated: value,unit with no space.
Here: 20,V
